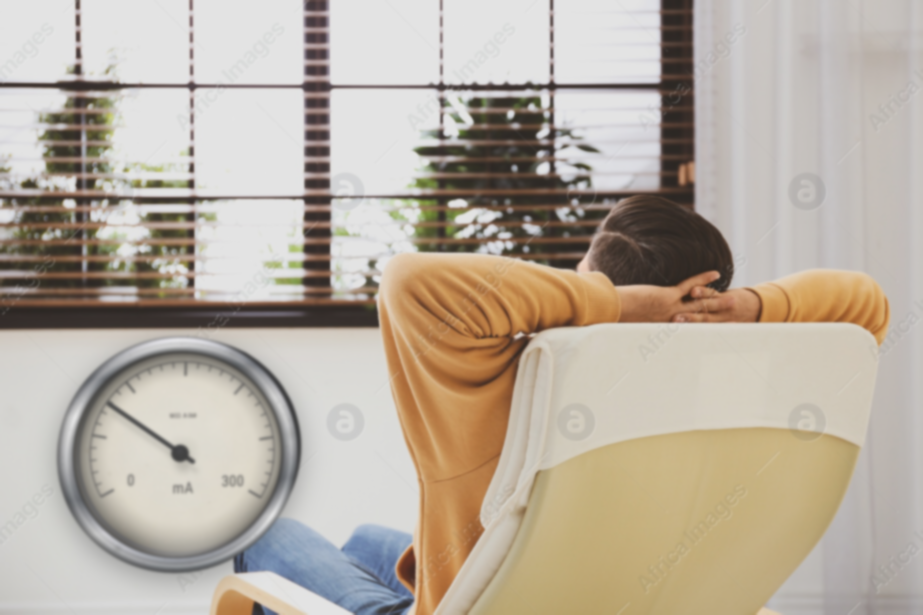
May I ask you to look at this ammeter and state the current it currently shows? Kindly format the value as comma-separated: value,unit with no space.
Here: 80,mA
